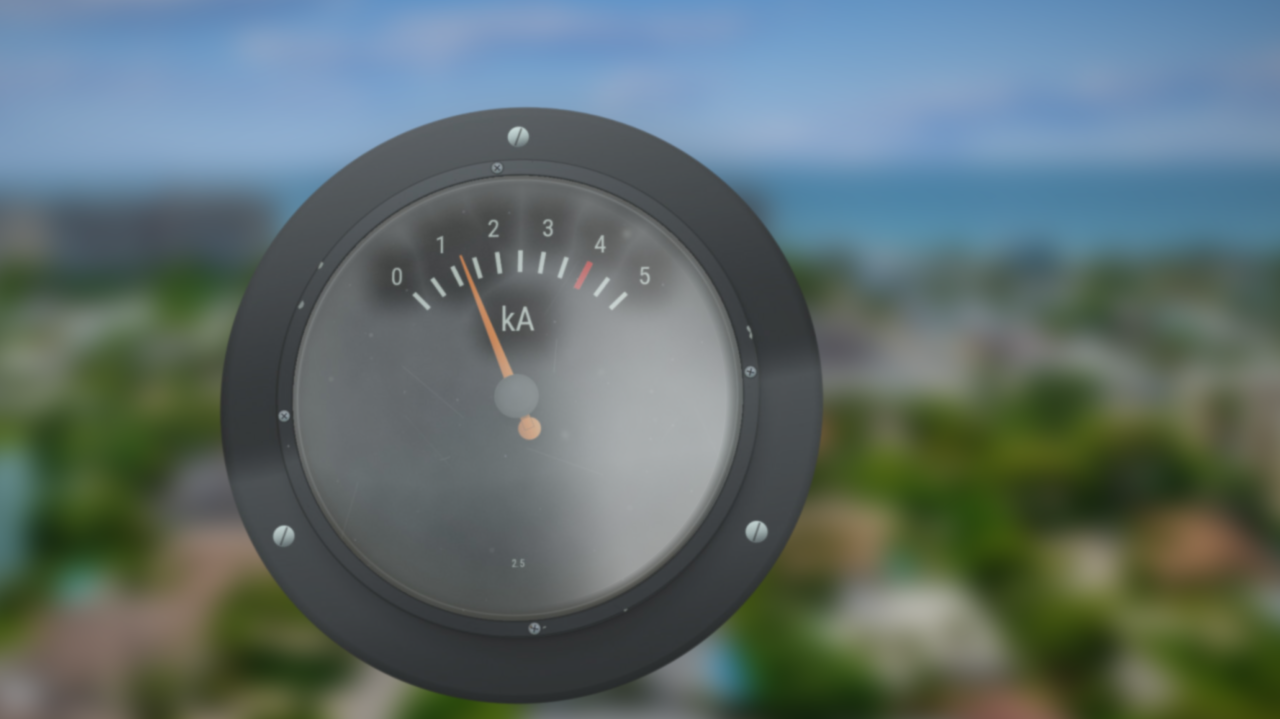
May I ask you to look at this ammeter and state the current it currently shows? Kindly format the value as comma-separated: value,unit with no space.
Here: 1.25,kA
